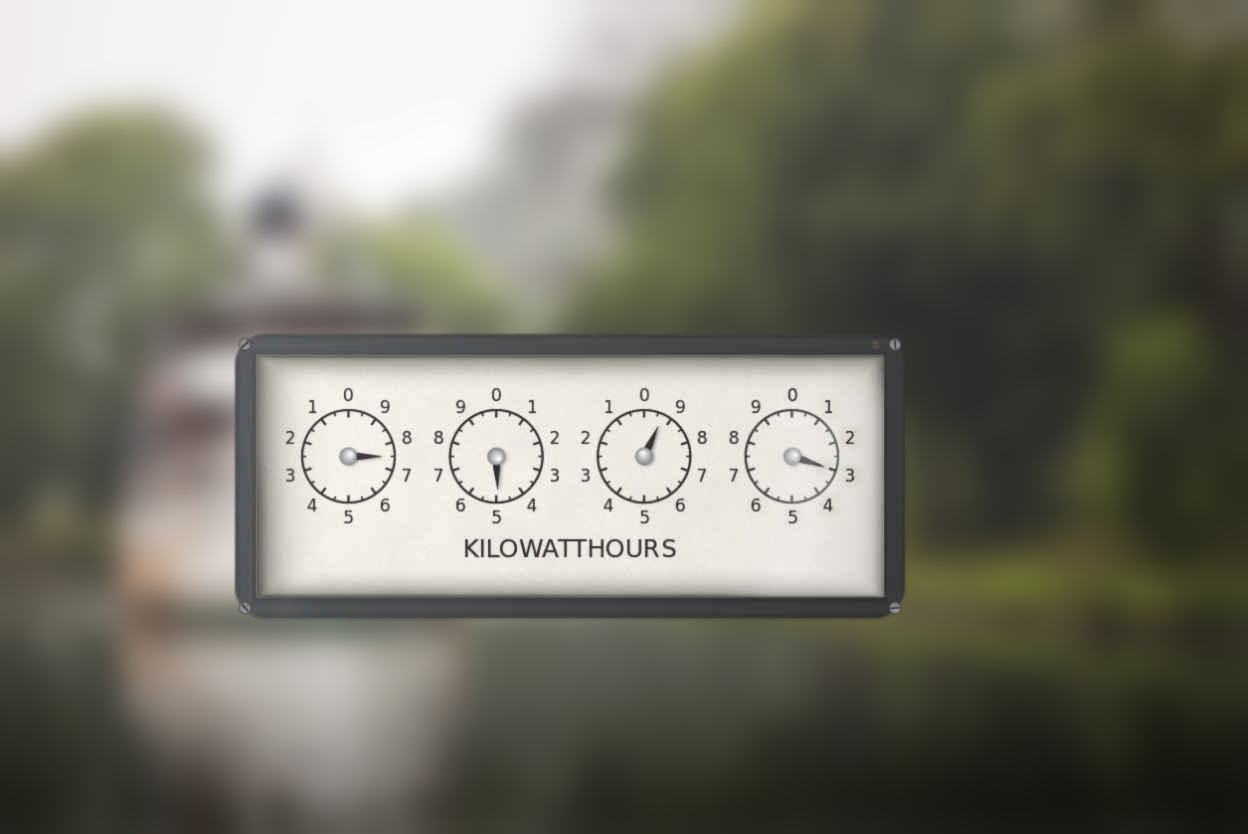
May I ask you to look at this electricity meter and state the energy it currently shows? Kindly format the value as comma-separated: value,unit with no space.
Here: 7493,kWh
